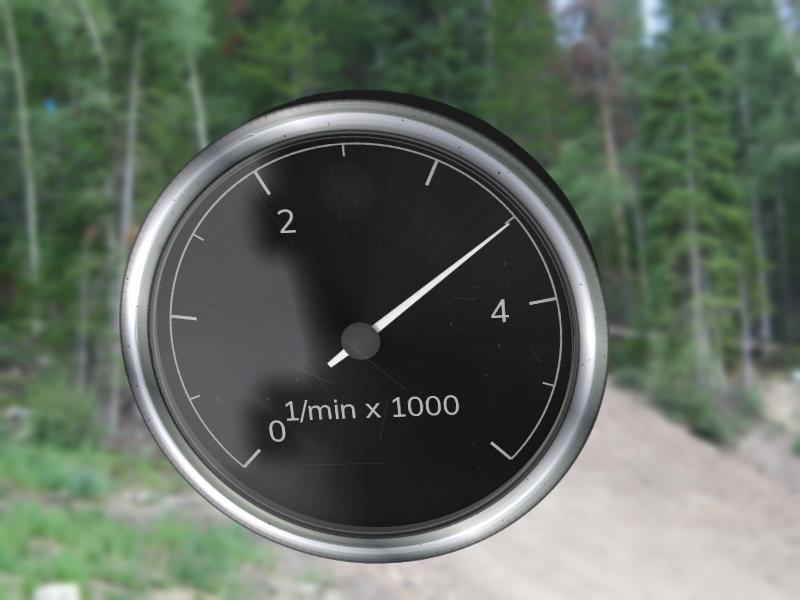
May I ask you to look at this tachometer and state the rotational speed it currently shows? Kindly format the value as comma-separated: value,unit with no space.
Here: 3500,rpm
